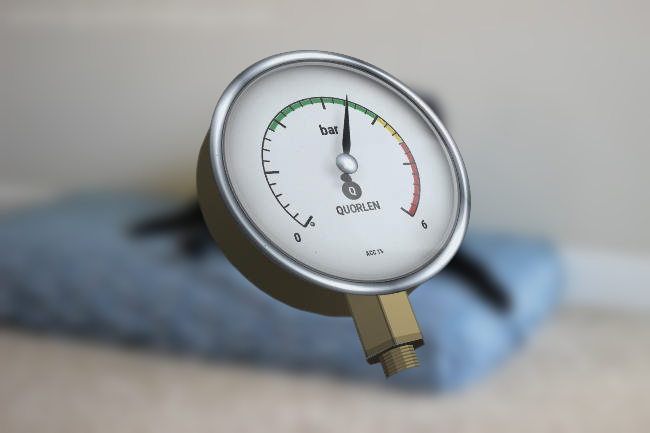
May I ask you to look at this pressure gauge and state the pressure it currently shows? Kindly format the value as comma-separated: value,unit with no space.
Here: 3.4,bar
